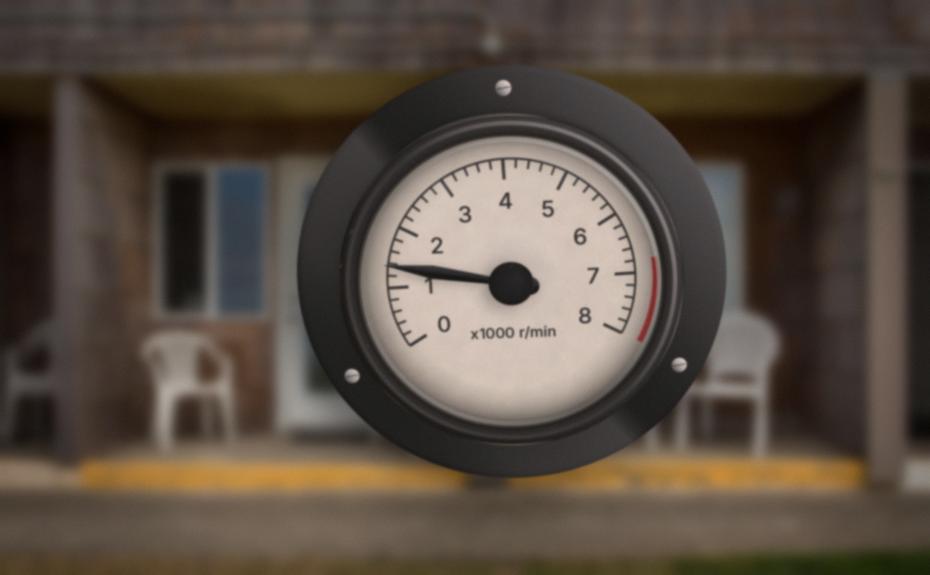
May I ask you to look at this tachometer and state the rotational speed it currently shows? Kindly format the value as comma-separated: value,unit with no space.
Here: 1400,rpm
